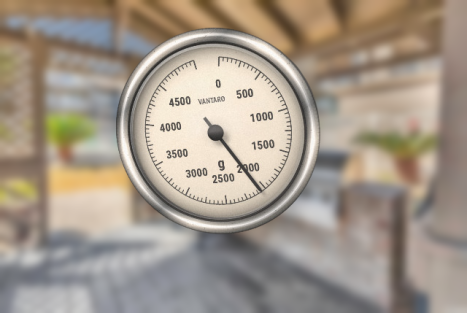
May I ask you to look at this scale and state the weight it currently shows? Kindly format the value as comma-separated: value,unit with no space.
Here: 2050,g
